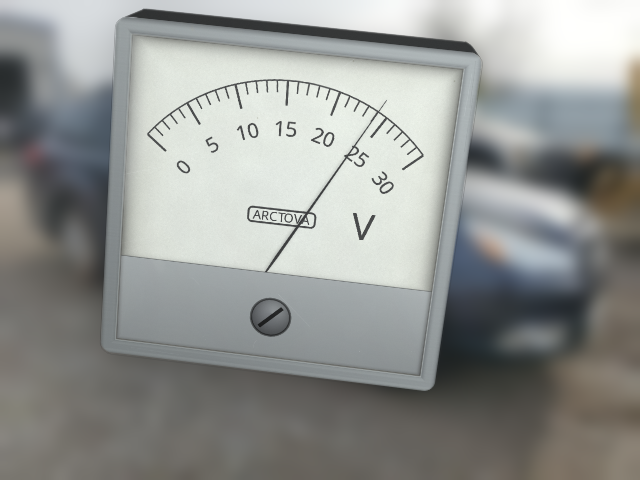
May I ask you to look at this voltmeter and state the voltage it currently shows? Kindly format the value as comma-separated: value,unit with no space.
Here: 24,V
